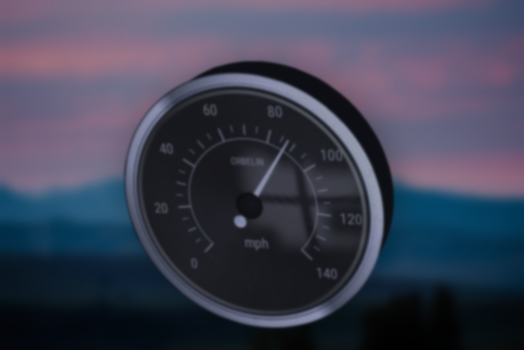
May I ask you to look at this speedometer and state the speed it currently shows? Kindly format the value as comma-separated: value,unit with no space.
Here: 87.5,mph
